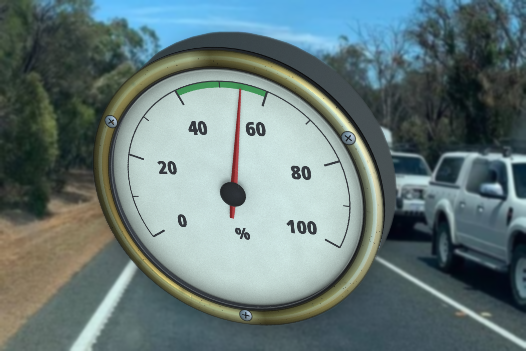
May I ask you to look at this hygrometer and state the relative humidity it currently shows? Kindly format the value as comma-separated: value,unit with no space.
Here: 55,%
